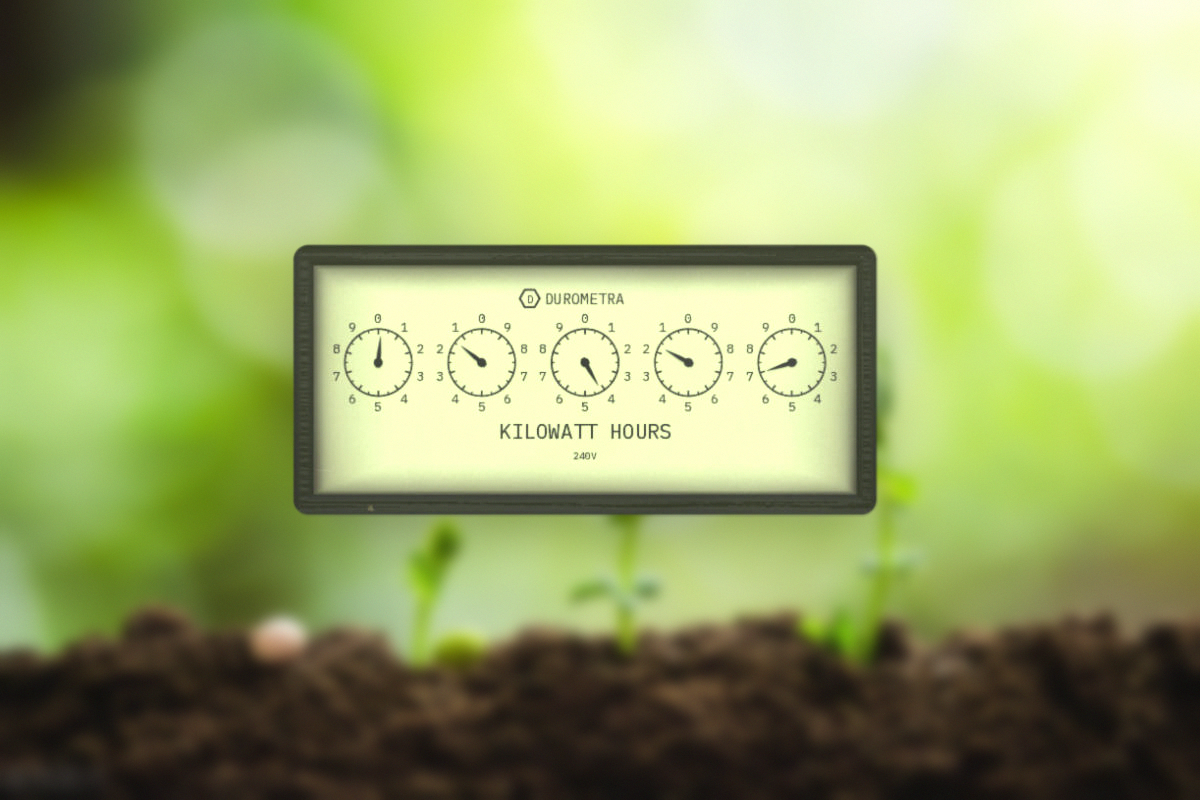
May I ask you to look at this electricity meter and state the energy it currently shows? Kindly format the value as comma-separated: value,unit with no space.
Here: 1417,kWh
